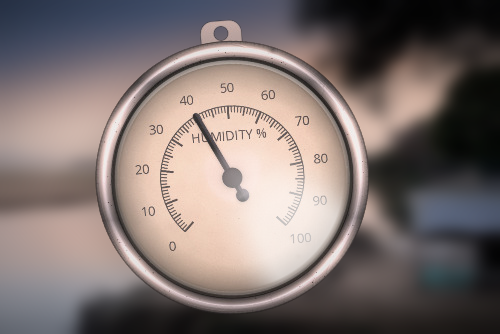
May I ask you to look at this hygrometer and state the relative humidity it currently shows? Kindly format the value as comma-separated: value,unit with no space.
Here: 40,%
